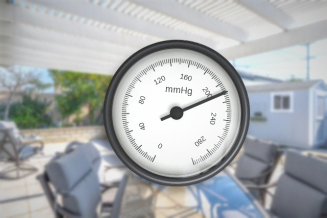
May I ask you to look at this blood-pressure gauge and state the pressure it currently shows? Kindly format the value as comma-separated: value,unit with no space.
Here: 210,mmHg
